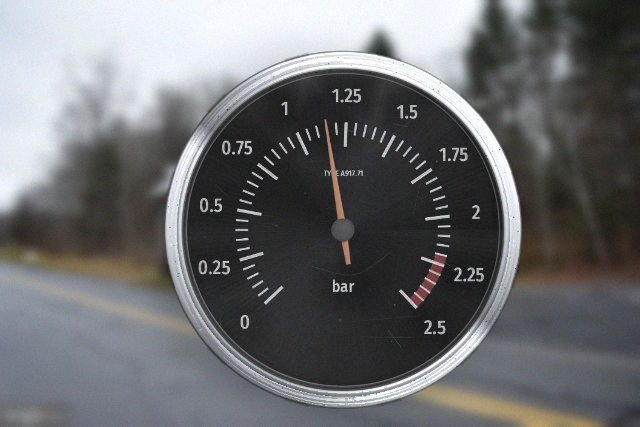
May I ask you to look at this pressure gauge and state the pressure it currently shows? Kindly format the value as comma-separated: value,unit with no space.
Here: 1.15,bar
